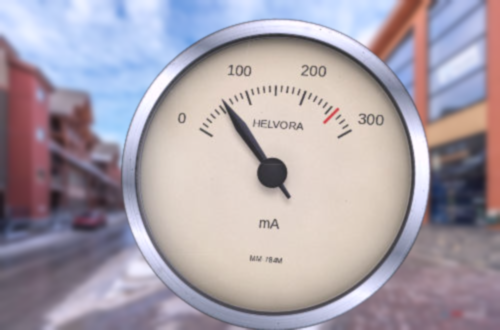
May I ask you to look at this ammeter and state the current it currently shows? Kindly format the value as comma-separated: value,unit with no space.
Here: 60,mA
